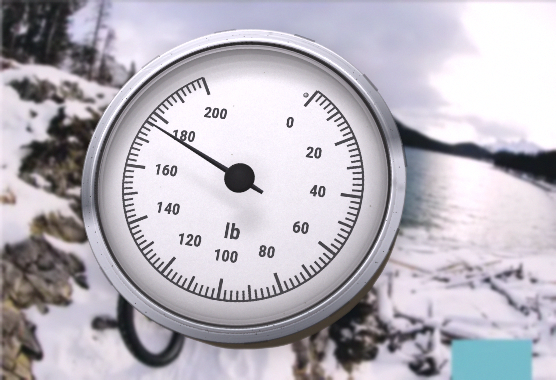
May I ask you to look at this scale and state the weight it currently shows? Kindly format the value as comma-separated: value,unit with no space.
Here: 176,lb
